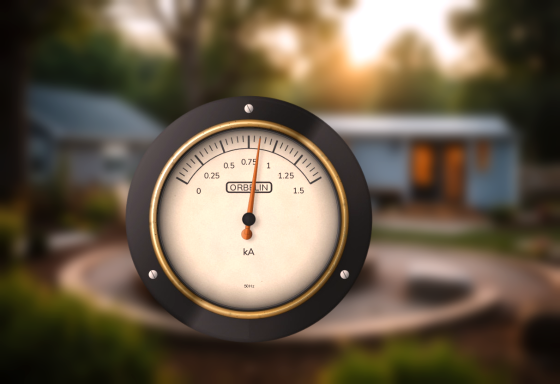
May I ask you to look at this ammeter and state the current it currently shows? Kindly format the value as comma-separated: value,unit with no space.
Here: 0.85,kA
